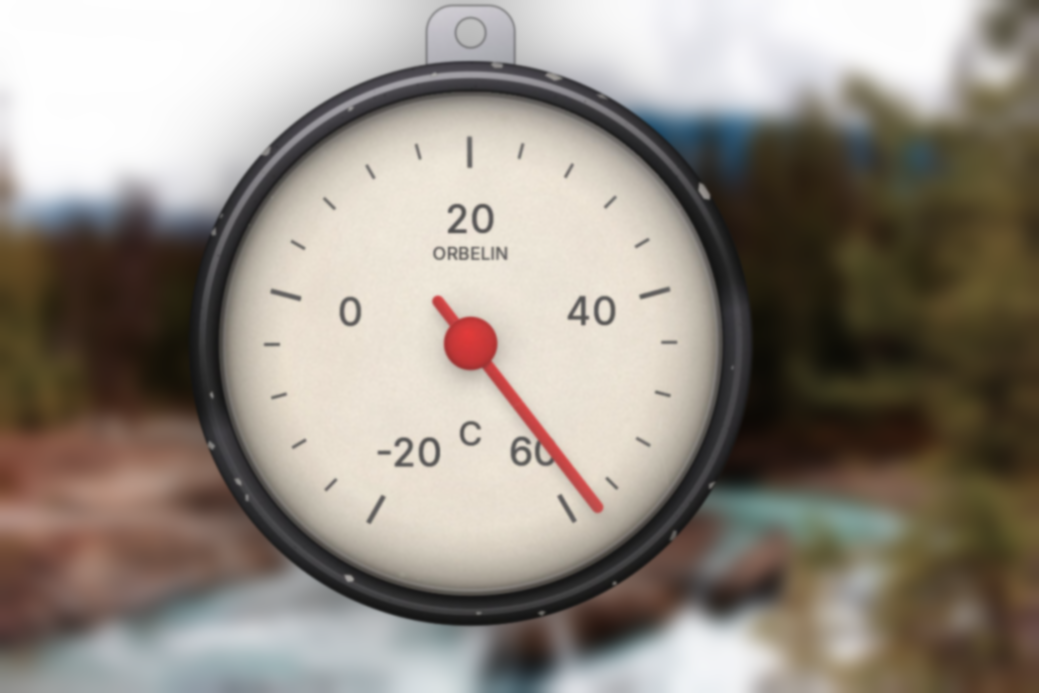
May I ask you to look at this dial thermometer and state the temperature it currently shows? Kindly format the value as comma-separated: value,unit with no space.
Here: 58,°C
